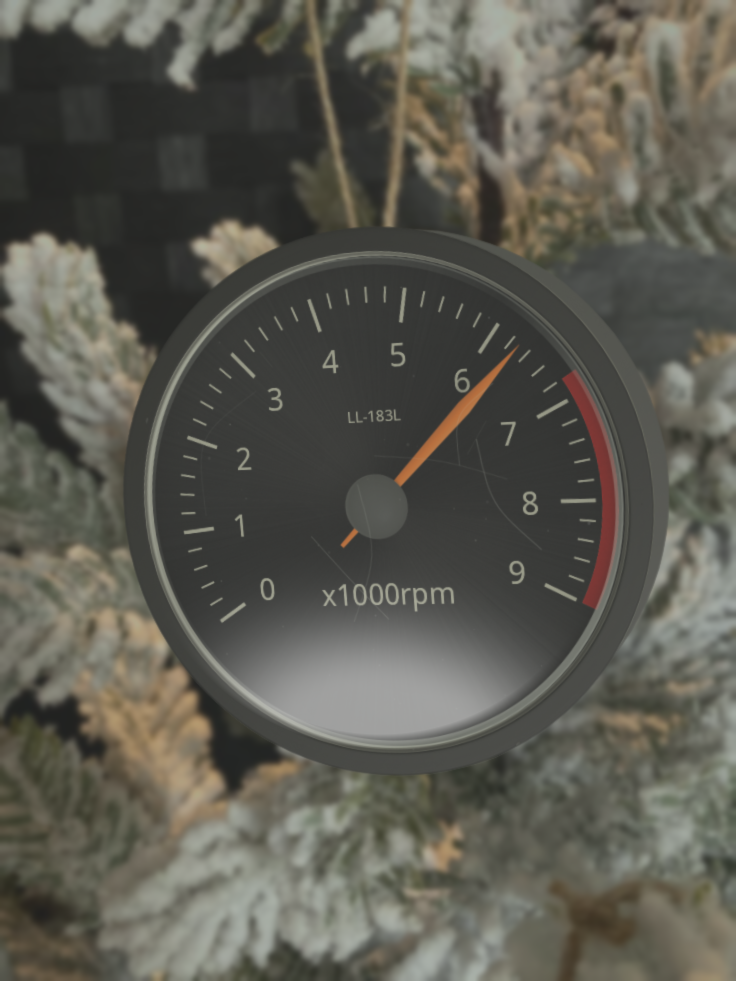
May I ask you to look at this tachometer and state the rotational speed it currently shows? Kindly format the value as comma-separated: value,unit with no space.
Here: 6300,rpm
